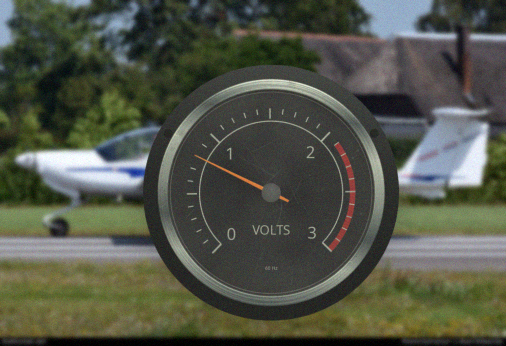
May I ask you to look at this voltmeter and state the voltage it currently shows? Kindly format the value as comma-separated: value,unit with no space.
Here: 0.8,V
